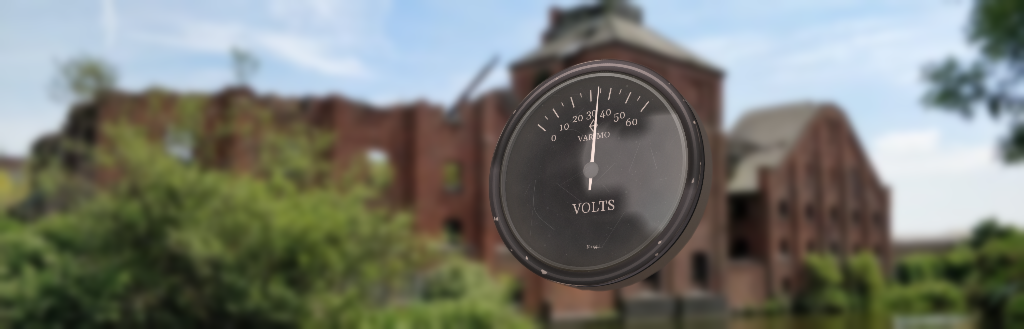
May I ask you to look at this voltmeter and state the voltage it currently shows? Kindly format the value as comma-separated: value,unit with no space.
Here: 35,V
